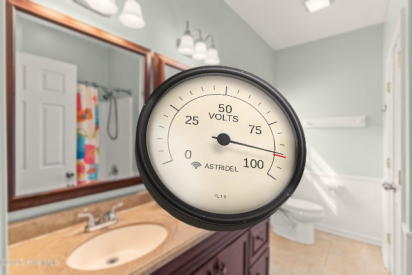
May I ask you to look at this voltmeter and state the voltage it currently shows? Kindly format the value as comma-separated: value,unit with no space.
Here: 90,V
